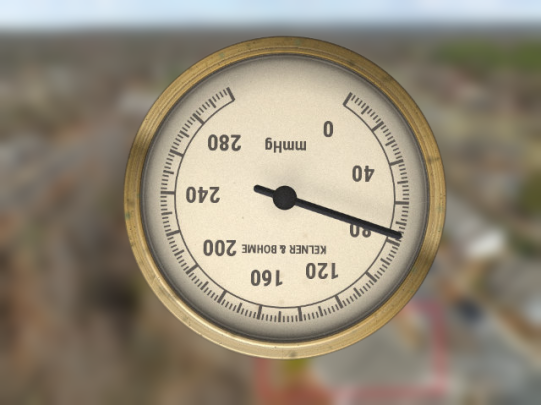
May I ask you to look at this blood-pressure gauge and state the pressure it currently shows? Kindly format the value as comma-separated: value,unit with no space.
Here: 76,mmHg
